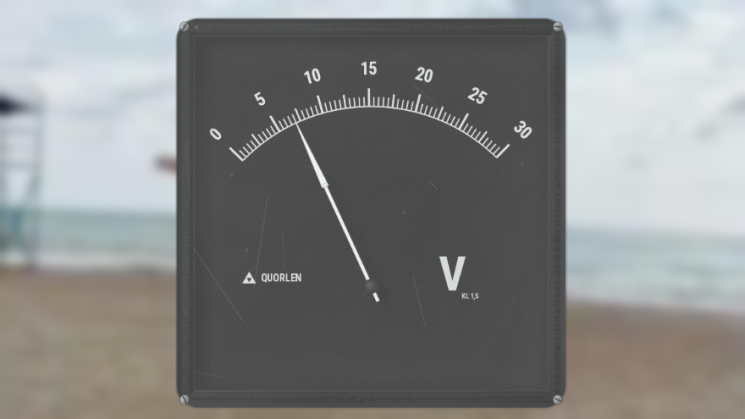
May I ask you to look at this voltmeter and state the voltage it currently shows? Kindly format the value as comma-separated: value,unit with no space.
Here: 7,V
